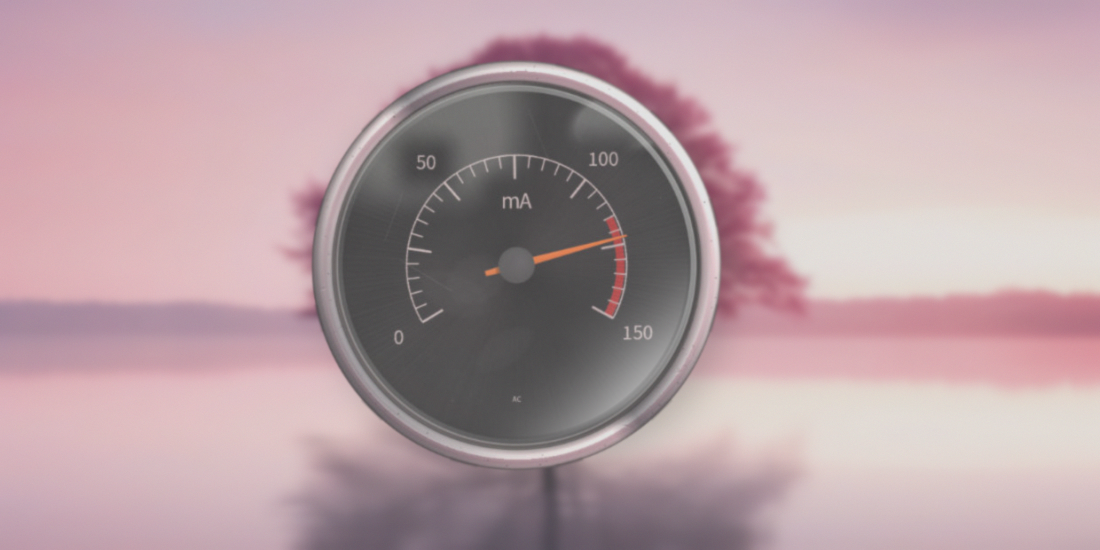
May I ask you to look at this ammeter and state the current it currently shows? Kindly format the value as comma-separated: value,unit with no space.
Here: 122.5,mA
